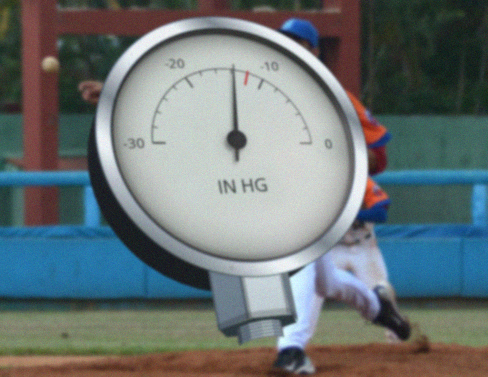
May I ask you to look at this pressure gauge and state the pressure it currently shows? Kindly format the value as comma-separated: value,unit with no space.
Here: -14,inHg
